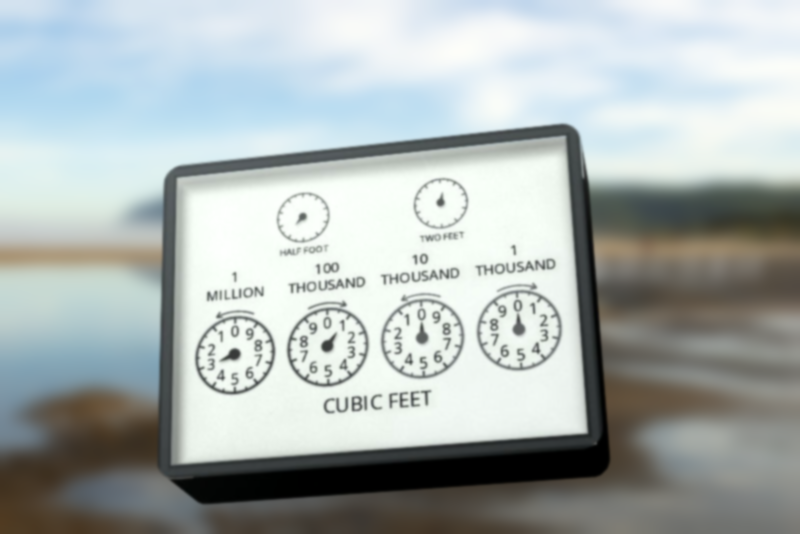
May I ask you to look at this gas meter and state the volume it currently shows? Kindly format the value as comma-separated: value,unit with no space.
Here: 310000,ft³
